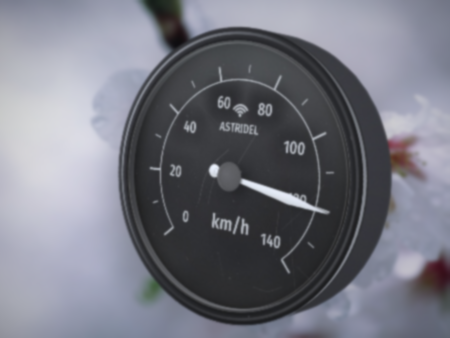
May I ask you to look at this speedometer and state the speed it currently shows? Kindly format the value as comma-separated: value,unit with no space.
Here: 120,km/h
